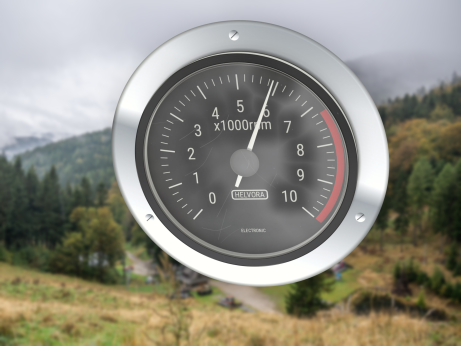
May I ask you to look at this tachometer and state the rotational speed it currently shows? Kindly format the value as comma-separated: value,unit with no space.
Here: 5900,rpm
